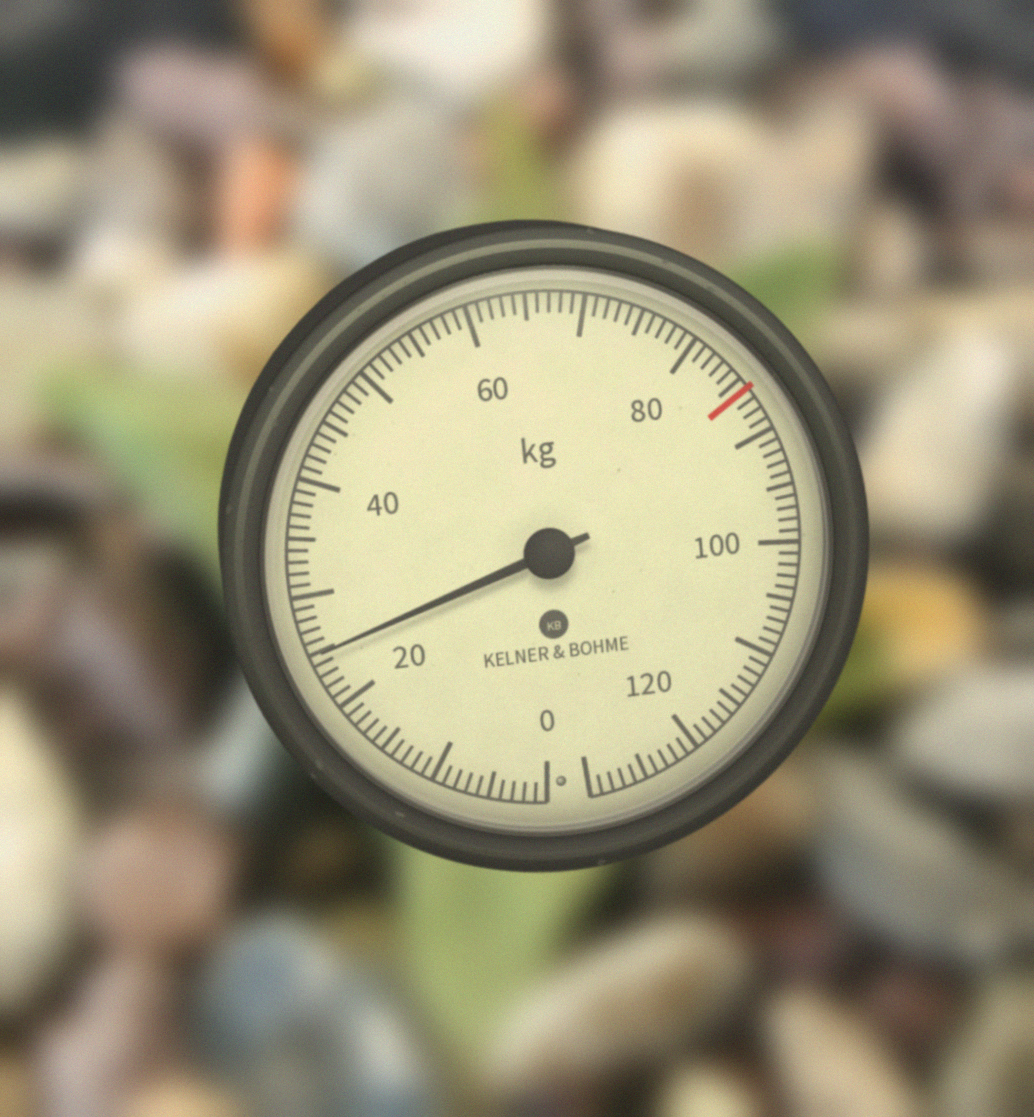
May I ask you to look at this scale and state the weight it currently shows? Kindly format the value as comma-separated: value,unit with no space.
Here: 25,kg
